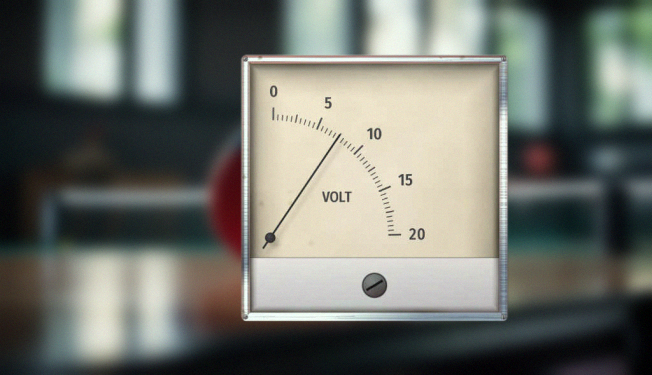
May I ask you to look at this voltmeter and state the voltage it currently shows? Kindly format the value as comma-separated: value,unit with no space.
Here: 7.5,V
